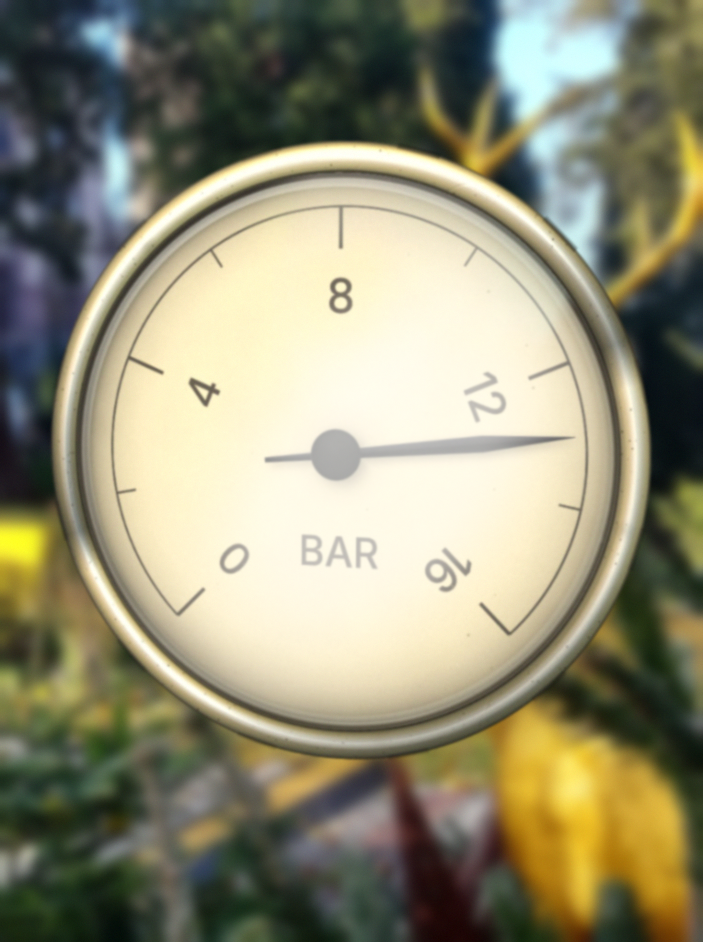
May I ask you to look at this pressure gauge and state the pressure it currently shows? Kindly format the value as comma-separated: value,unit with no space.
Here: 13,bar
